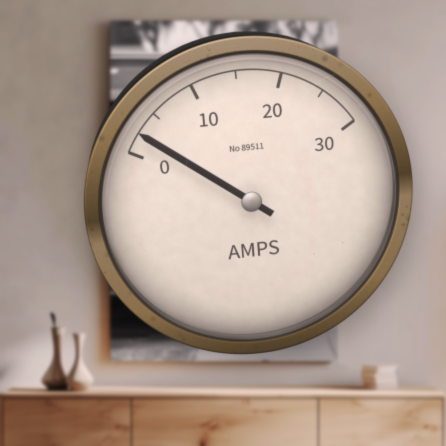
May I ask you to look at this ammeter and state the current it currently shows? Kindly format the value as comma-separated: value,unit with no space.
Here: 2.5,A
